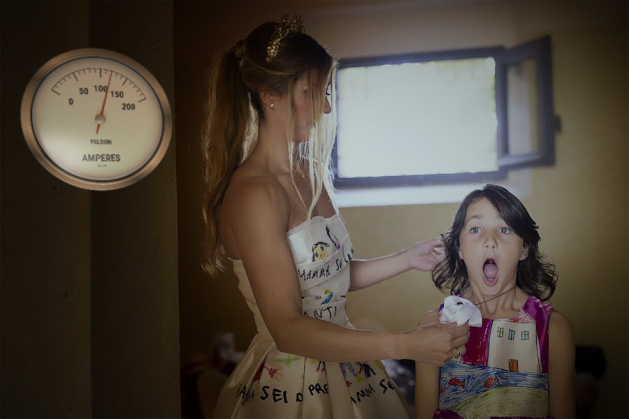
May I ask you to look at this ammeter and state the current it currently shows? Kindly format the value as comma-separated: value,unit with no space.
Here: 120,A
